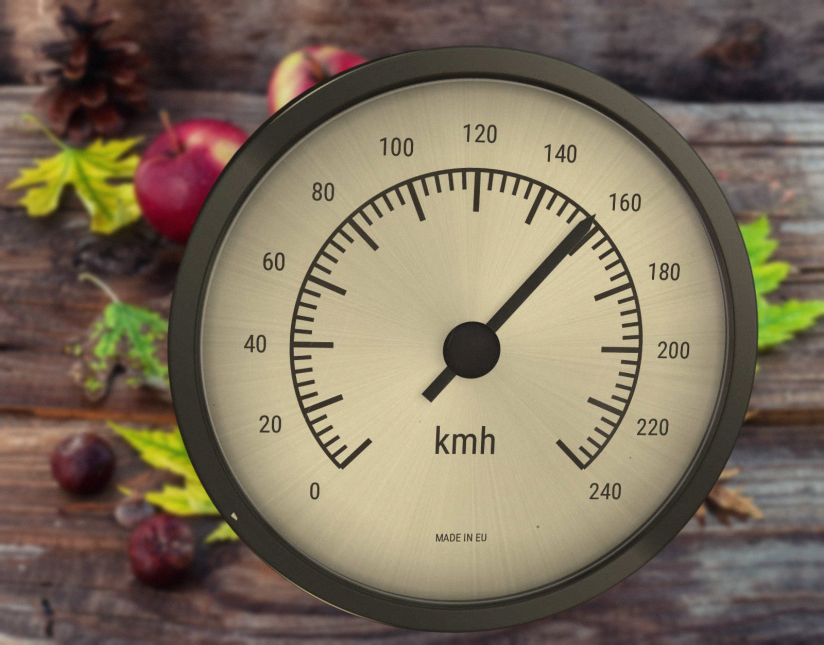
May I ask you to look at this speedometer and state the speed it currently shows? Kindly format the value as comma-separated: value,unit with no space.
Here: 156,km/h
